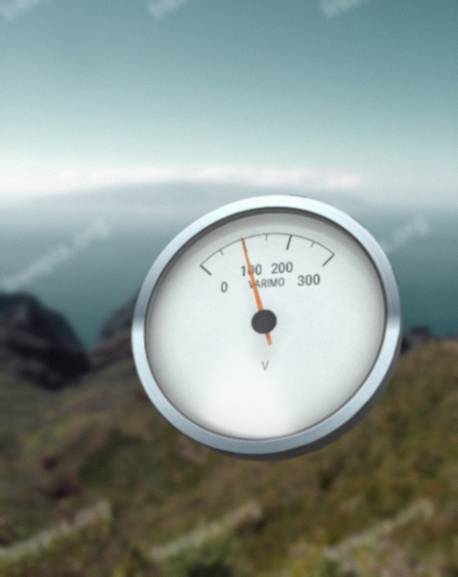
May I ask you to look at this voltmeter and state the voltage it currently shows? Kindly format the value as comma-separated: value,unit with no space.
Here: 100,V
